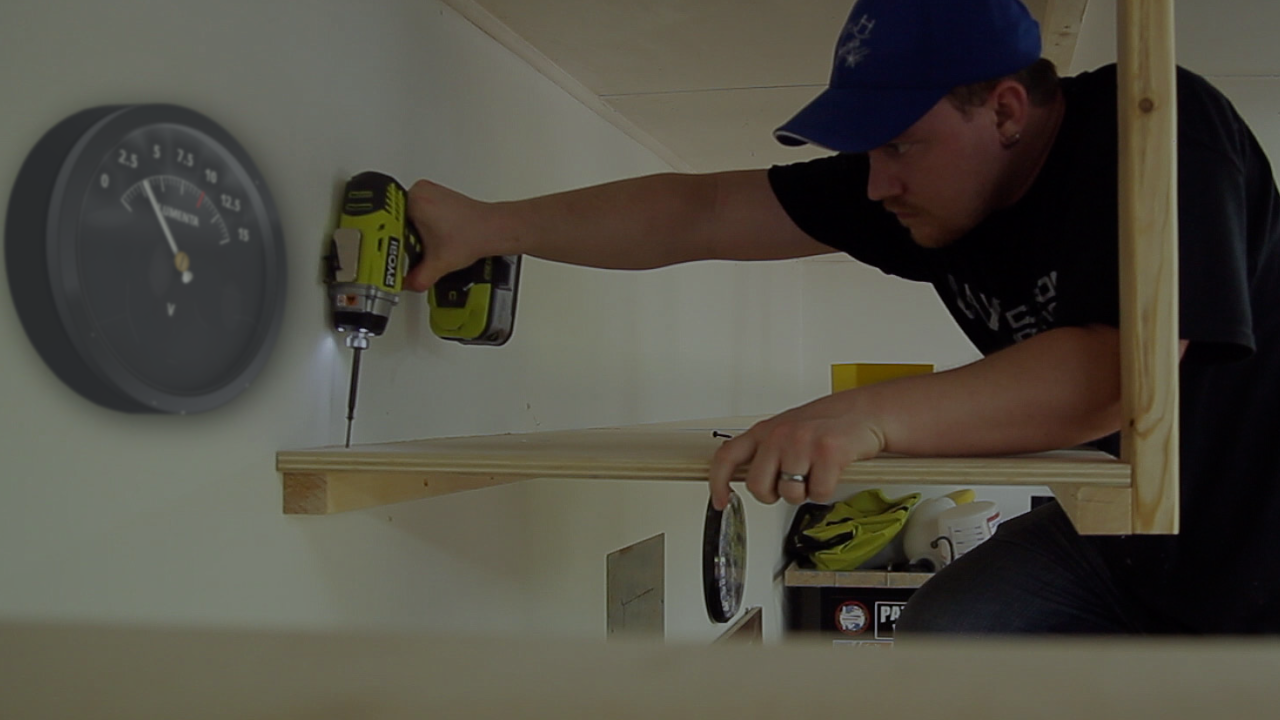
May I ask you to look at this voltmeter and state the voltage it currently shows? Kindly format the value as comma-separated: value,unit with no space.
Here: 2.5,V
